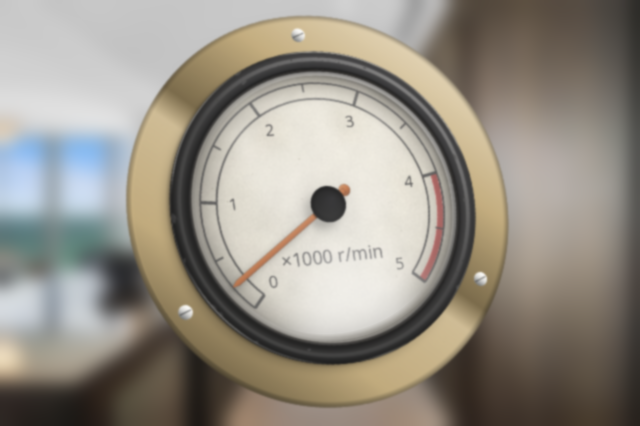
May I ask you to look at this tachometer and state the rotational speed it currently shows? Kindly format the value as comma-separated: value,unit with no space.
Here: 250,rpm
